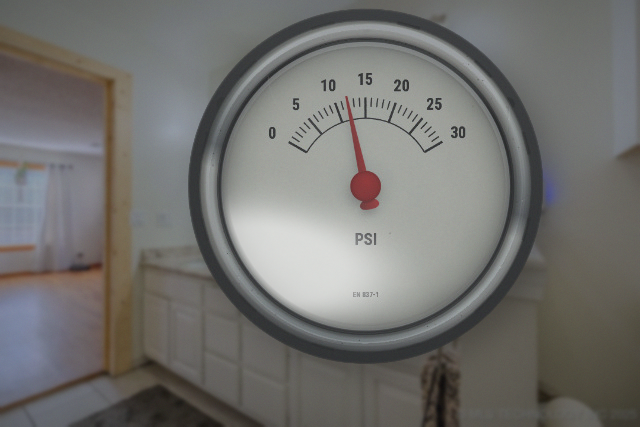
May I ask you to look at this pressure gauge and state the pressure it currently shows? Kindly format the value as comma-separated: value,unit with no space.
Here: 12,psi
